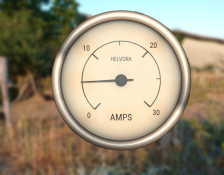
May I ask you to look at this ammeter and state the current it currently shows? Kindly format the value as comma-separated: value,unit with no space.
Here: 5,A
